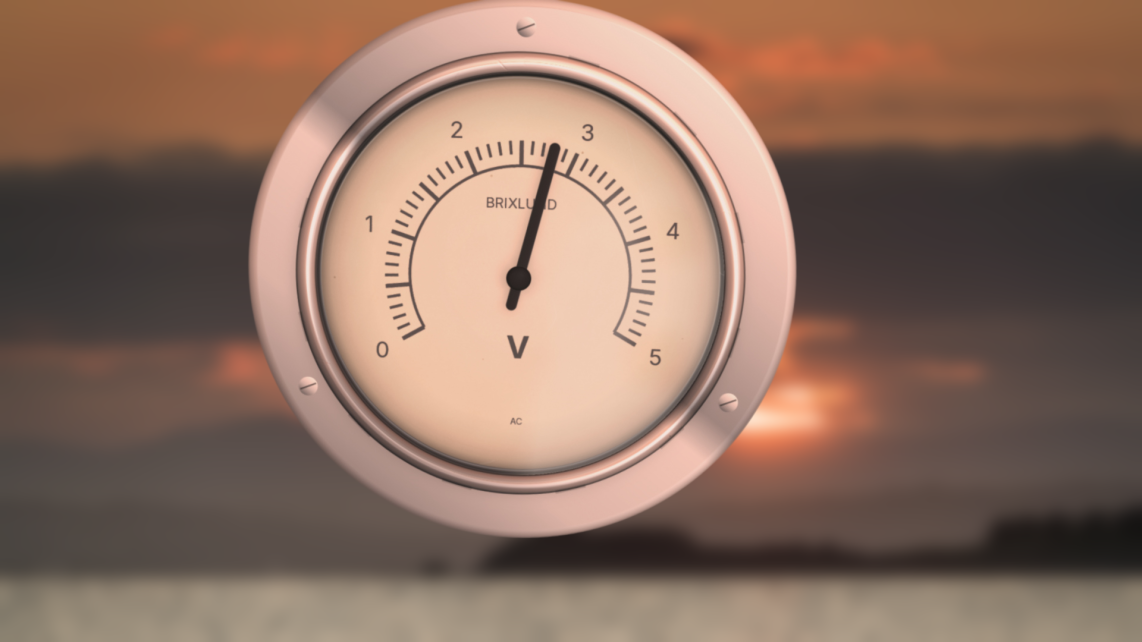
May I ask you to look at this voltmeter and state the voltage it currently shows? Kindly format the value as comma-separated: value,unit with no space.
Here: 2.8,V
